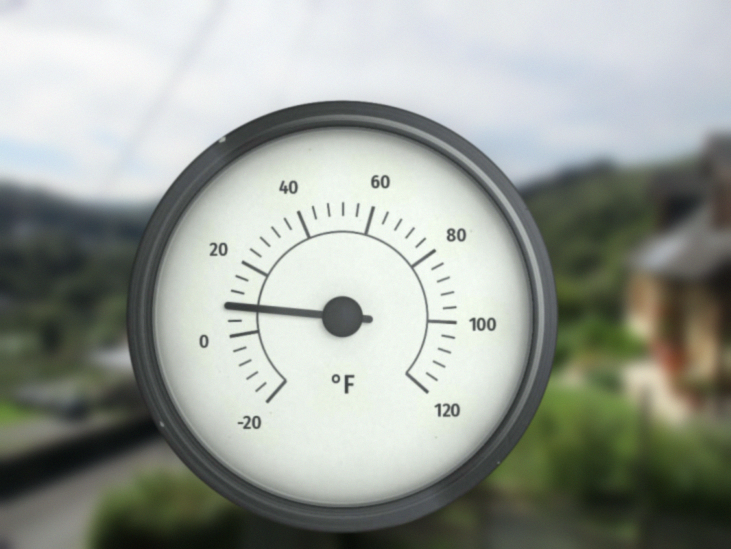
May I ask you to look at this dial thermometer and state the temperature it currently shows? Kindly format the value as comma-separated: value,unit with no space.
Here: 8,°F
